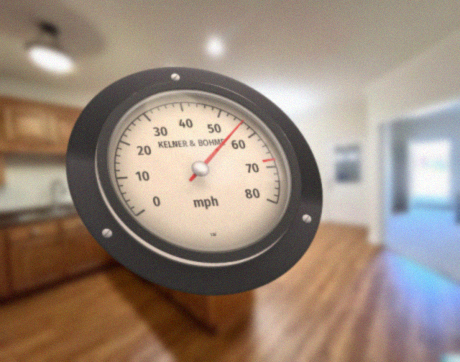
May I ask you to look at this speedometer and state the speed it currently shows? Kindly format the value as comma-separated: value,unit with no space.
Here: 56,mph
